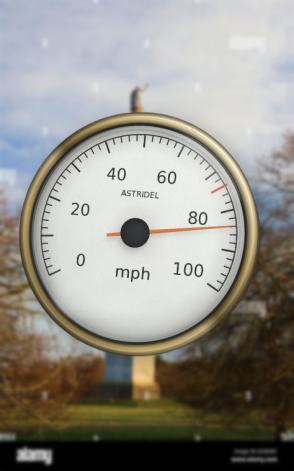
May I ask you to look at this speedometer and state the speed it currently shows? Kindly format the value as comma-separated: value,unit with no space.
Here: 84,mph
